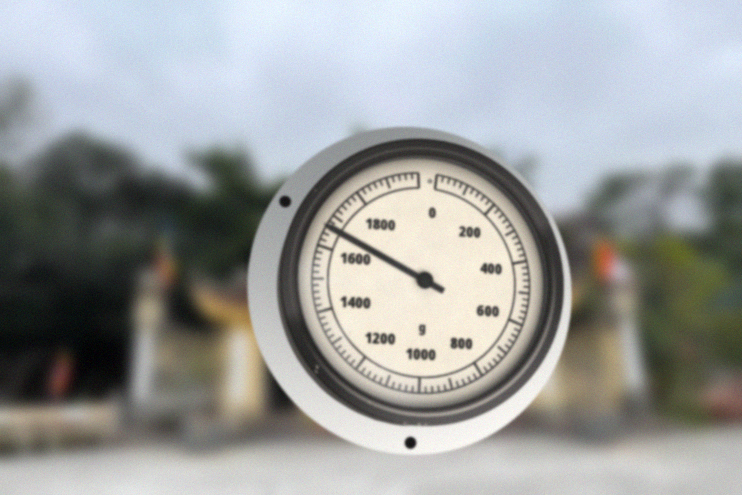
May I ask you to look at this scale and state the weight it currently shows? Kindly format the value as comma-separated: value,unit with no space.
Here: 1660,g
